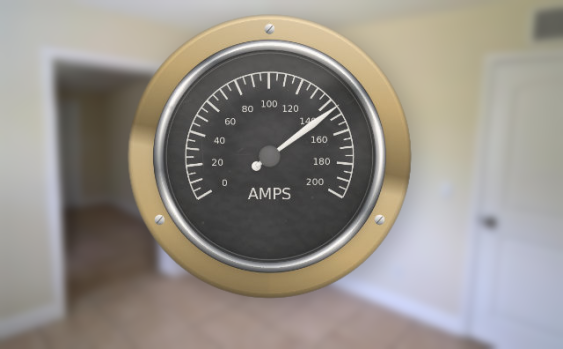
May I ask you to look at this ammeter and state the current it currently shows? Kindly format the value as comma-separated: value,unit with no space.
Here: 145,A
